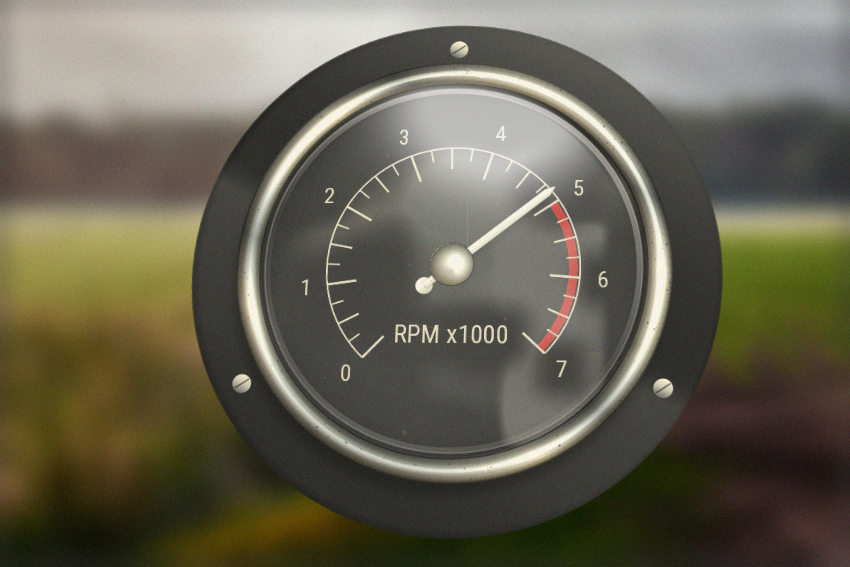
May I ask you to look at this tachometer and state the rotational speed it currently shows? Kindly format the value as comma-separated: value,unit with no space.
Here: 4875,rpm
